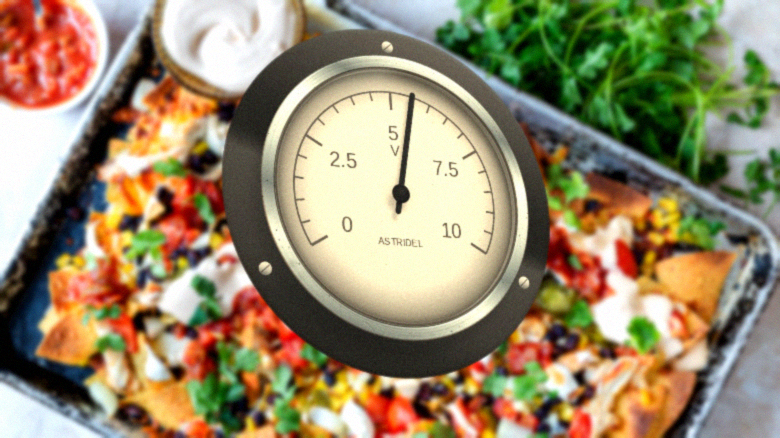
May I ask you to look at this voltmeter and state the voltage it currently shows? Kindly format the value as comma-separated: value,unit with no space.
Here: 5.5,V
